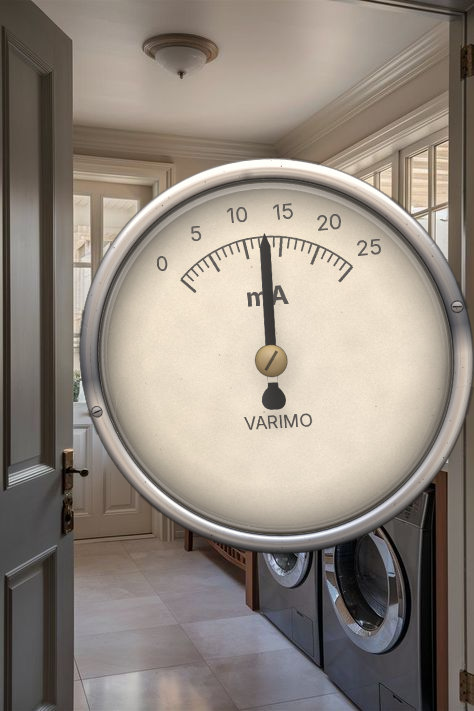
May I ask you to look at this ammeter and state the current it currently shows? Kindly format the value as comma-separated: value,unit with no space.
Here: 13,mA
